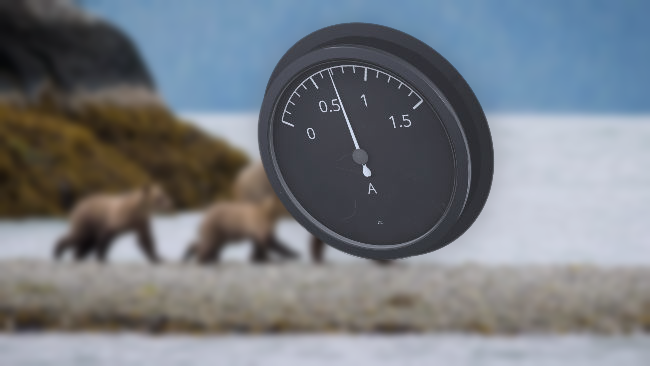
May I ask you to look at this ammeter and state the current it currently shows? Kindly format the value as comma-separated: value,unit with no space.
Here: 0.7,A
